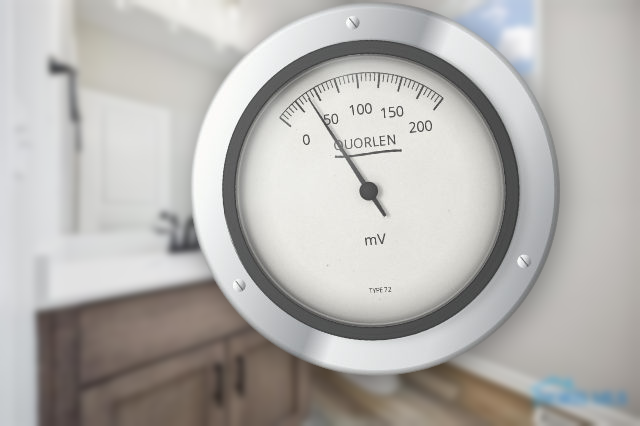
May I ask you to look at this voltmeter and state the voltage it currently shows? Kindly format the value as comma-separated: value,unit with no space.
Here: 40,mV
